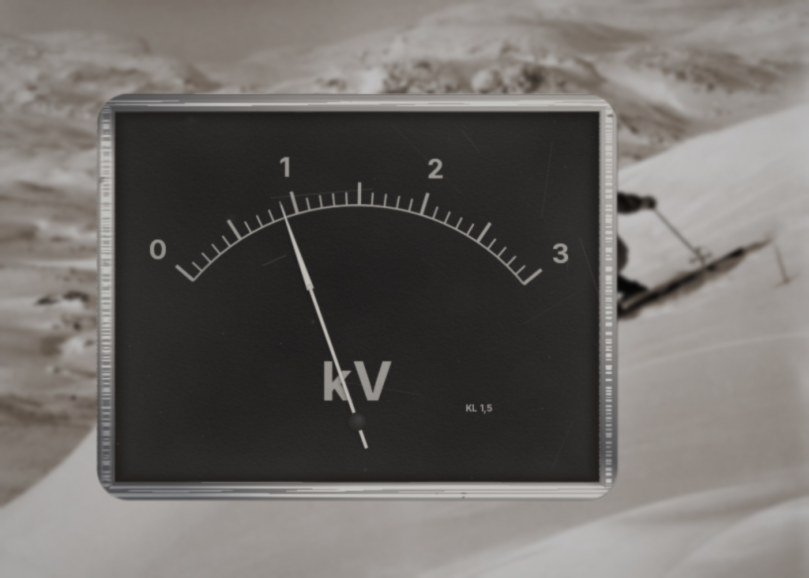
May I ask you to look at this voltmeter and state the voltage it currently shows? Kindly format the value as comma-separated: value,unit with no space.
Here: 0.9,kV
